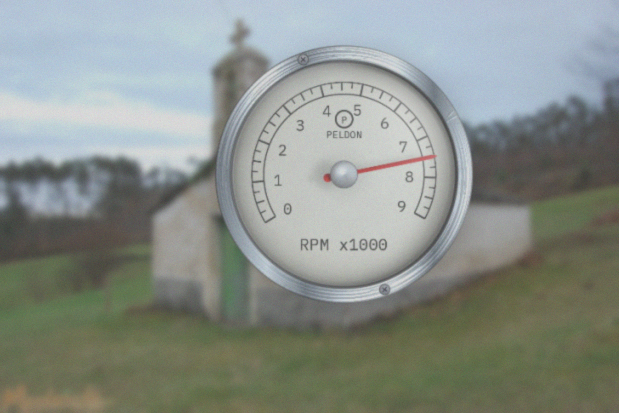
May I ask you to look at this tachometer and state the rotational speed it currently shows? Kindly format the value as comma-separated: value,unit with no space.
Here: 7500,rpm
